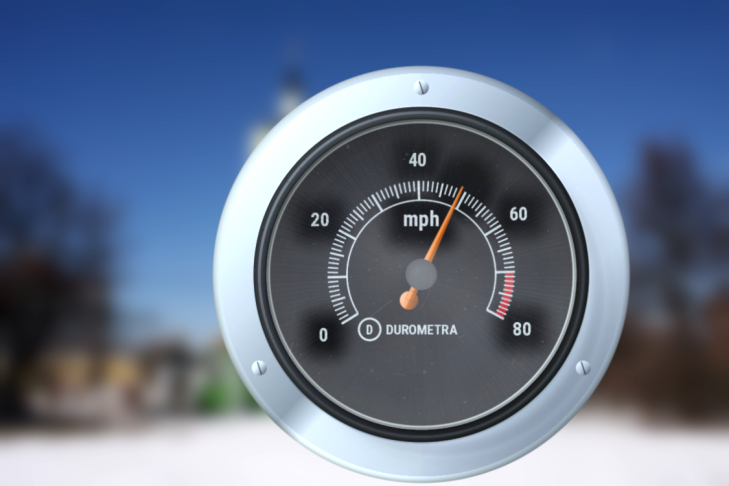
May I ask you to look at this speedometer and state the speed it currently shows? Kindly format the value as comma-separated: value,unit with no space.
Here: 49,mph
